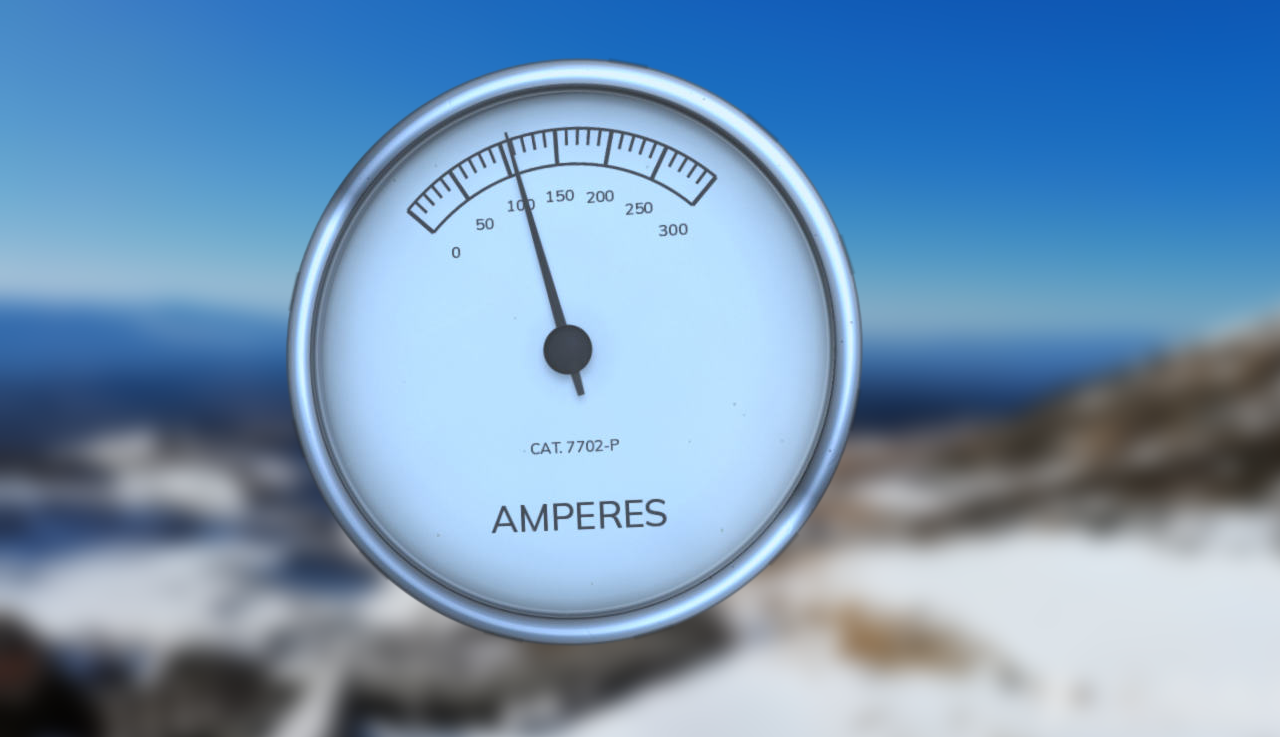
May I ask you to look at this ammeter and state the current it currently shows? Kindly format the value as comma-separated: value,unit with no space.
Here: 110,A
